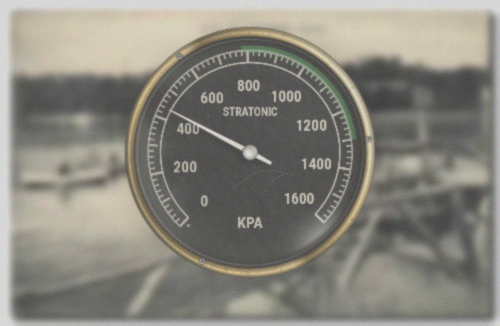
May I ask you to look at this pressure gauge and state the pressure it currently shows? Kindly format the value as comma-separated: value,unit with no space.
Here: 440,kPa
